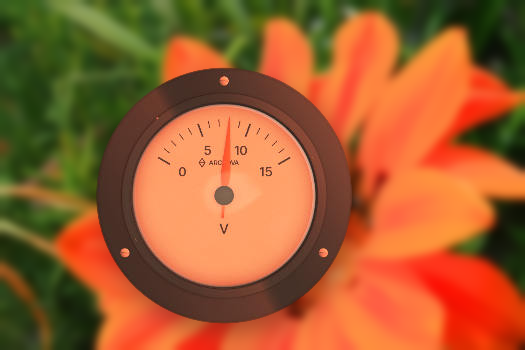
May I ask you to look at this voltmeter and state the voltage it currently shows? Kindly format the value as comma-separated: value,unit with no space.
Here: 8,V
